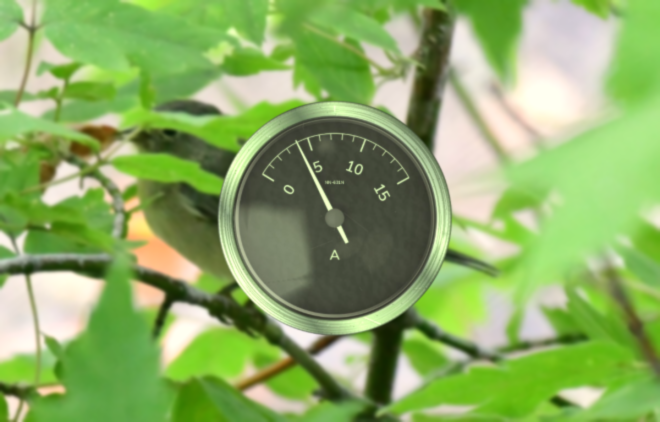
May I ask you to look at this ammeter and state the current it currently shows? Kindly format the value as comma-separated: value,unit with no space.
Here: 4,A
